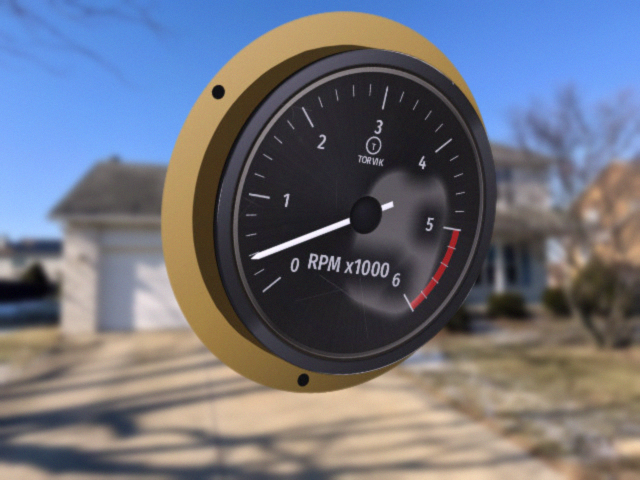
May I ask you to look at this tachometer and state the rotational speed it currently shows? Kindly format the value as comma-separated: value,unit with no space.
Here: 400,rpm
